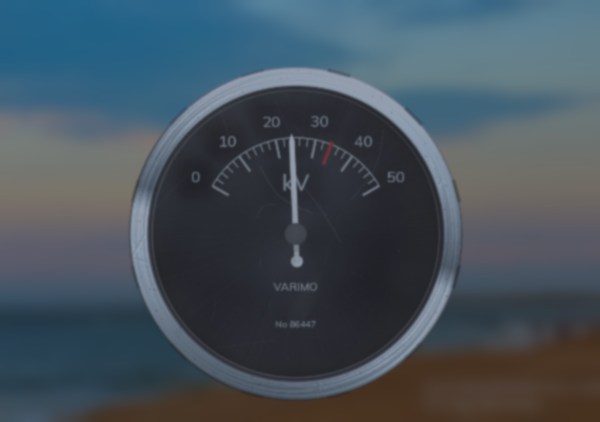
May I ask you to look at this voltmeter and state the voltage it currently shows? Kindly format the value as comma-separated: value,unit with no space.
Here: 24,kV
